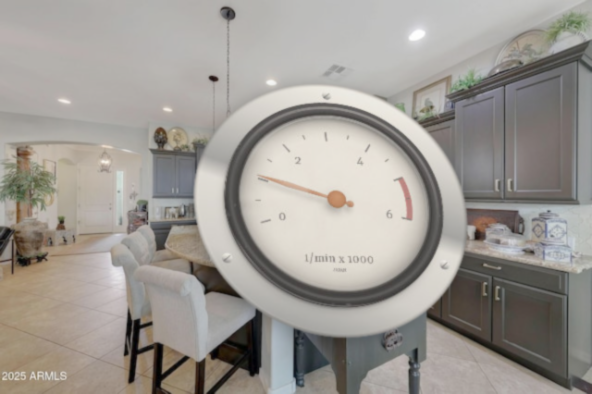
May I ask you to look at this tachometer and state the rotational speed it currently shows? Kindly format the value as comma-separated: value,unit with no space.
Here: 1000,rpm
